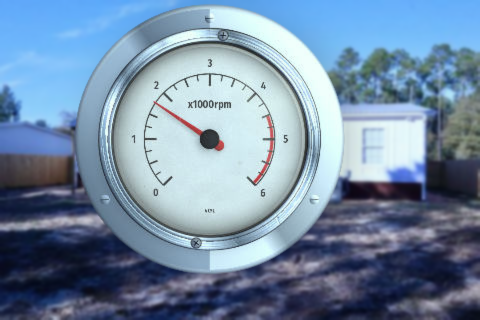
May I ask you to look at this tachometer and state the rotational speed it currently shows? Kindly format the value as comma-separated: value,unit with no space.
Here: 1750,rpm
